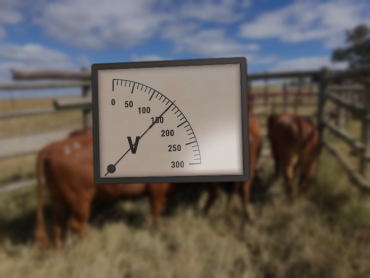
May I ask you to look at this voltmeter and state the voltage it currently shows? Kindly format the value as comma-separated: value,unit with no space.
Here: 150,V
